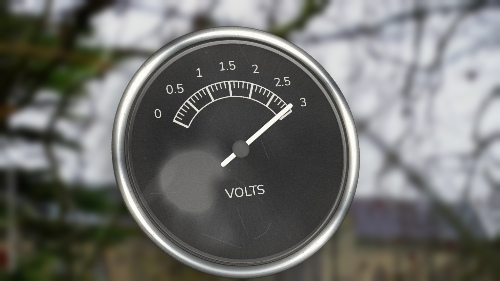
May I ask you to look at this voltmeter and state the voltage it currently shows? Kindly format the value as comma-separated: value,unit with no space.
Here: 2.9,V
